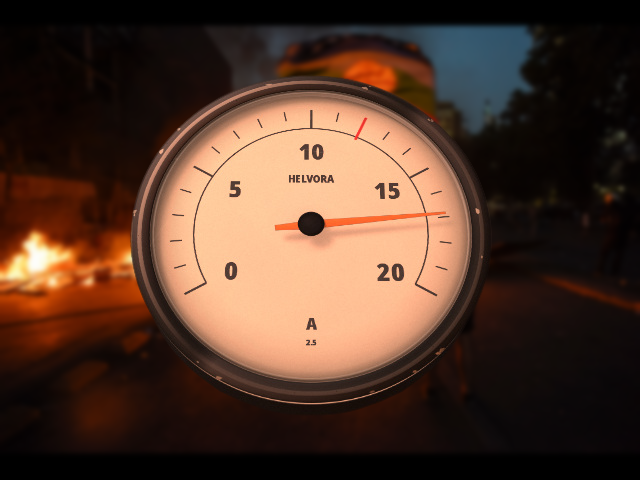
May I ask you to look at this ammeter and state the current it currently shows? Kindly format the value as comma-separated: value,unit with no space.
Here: 17,A
